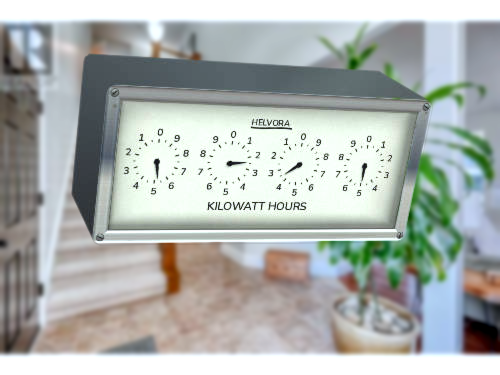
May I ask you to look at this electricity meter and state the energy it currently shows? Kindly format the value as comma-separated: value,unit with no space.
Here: 5235,kWh
